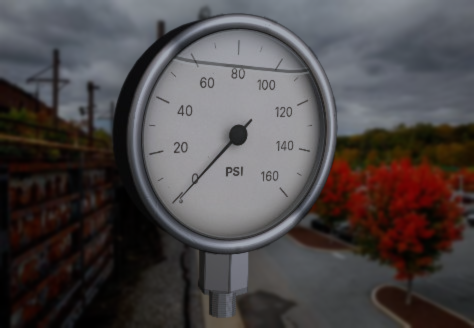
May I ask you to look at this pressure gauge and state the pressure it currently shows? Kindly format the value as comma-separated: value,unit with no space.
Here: 0,psi
